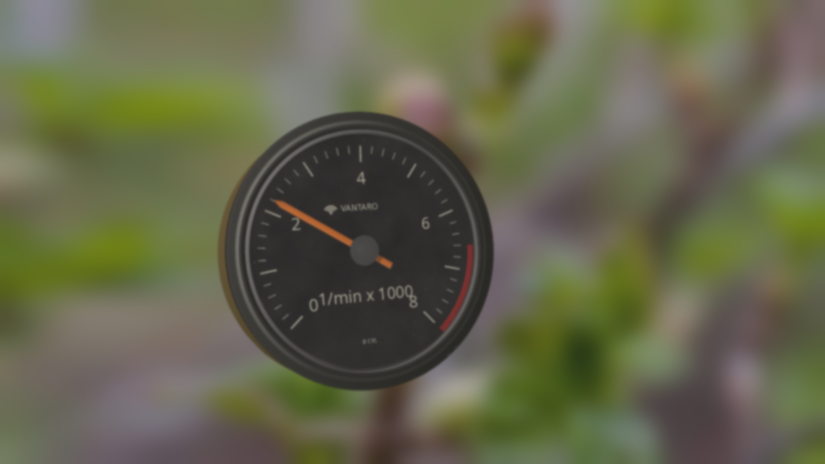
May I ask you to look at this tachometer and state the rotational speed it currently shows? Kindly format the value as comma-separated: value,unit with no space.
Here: 2200,rpm
